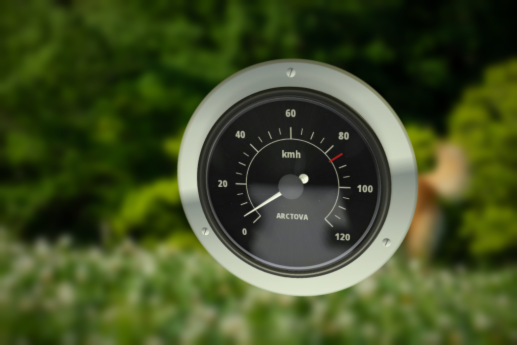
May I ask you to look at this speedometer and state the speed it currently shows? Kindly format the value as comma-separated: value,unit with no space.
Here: 5,km/h
